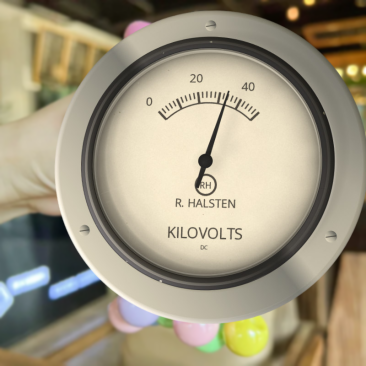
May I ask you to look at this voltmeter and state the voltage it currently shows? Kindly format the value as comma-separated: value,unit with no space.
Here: 34,kV
